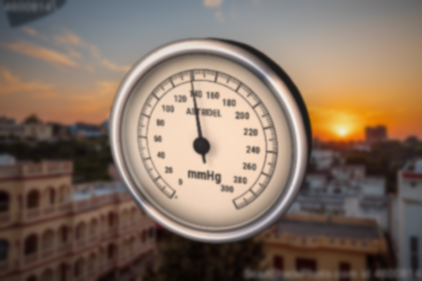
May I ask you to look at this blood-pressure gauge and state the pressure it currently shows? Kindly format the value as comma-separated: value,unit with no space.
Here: 140,mmHg
